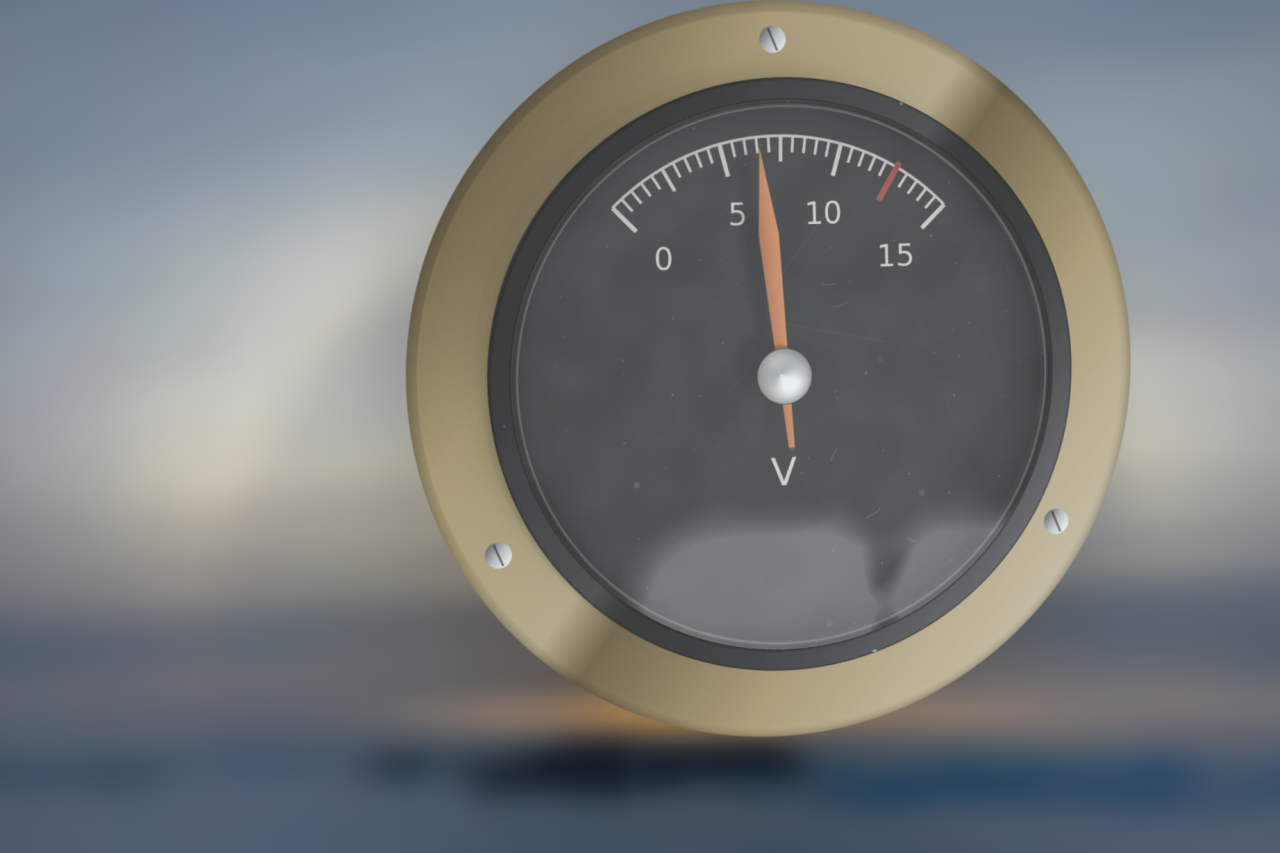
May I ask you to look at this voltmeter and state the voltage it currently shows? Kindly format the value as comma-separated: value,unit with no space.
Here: 6.5,V
